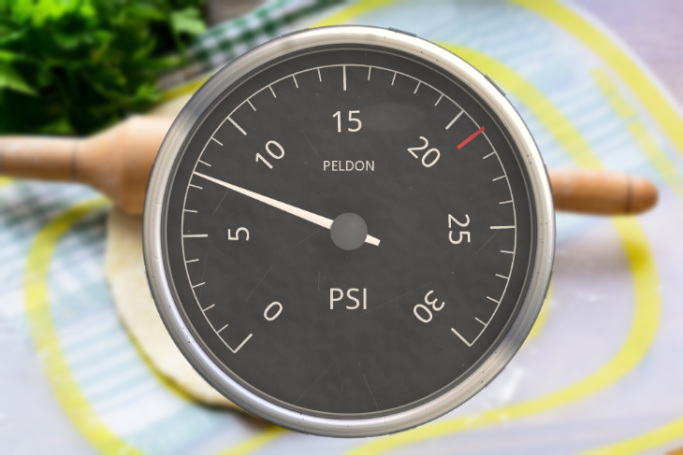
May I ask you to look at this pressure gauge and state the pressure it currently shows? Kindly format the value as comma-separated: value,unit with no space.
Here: 7.5,psi
